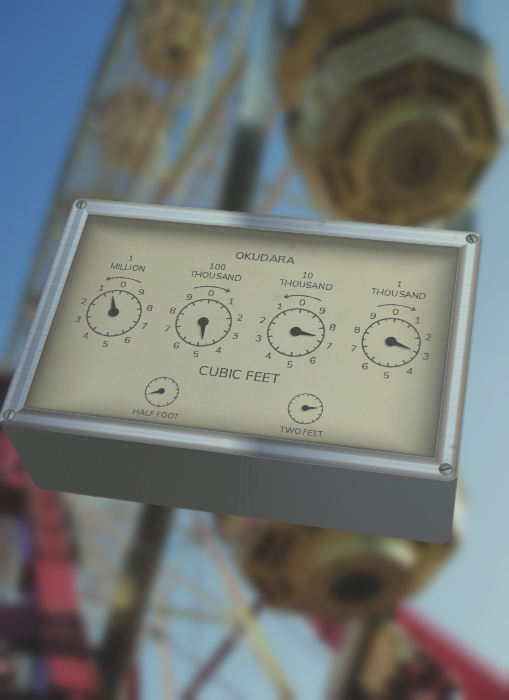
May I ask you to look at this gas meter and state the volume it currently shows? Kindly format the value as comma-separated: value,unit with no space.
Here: 47300,ft³
